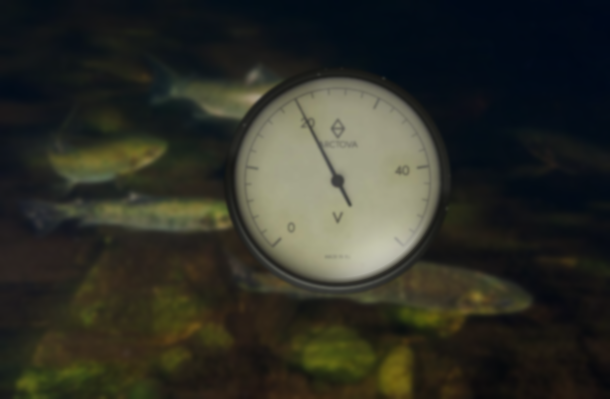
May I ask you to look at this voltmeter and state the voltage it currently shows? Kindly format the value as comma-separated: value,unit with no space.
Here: 20,V
